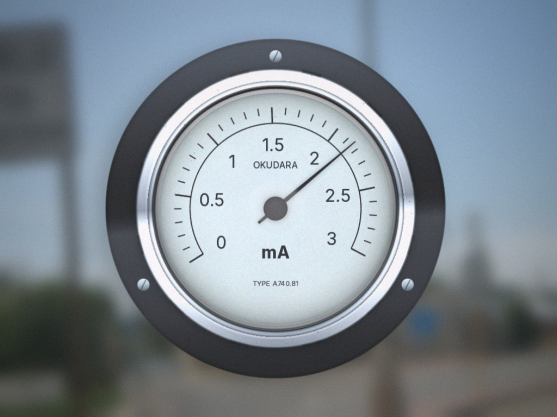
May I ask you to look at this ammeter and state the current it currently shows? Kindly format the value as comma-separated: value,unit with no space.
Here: 2.15,mA
